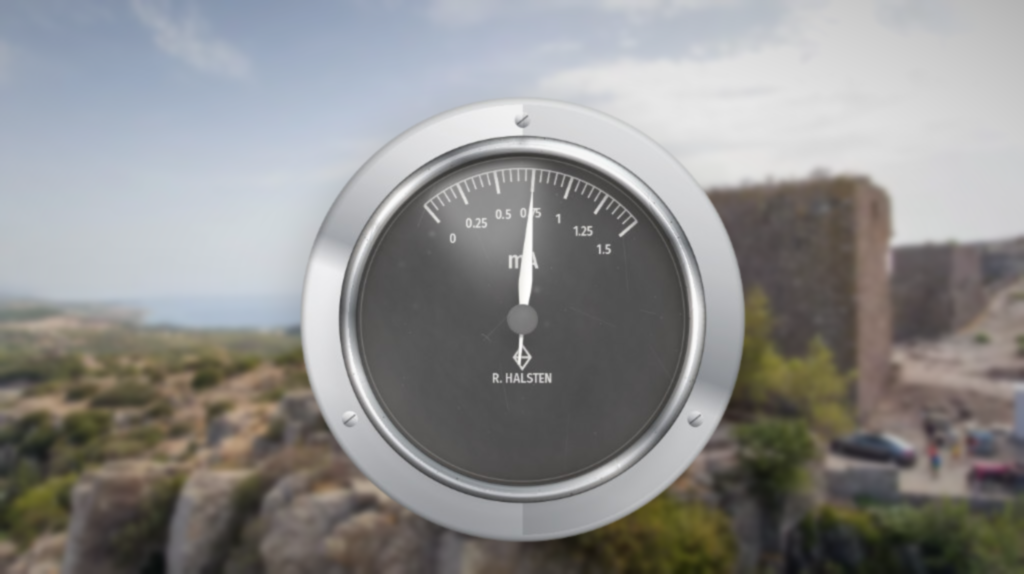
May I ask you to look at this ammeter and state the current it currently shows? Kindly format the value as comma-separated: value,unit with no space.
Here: 0.75,mA
